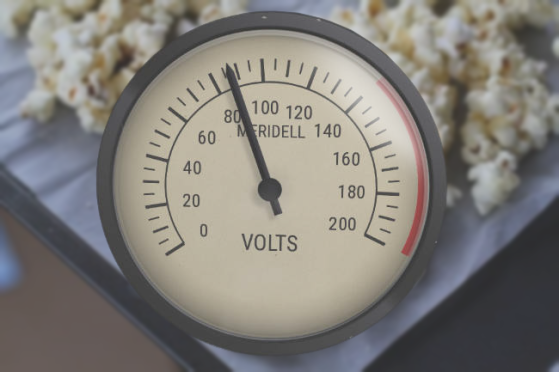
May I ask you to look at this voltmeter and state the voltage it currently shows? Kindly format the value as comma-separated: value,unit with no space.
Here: 87.5,V
